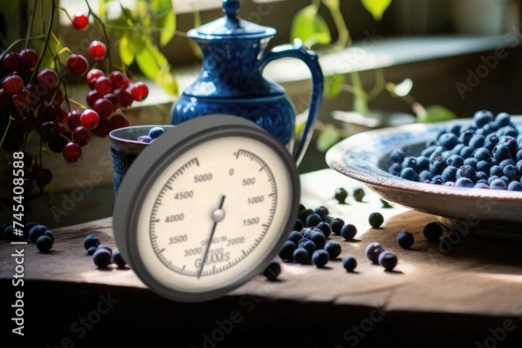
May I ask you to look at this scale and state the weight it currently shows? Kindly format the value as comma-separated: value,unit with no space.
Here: 2750,g
